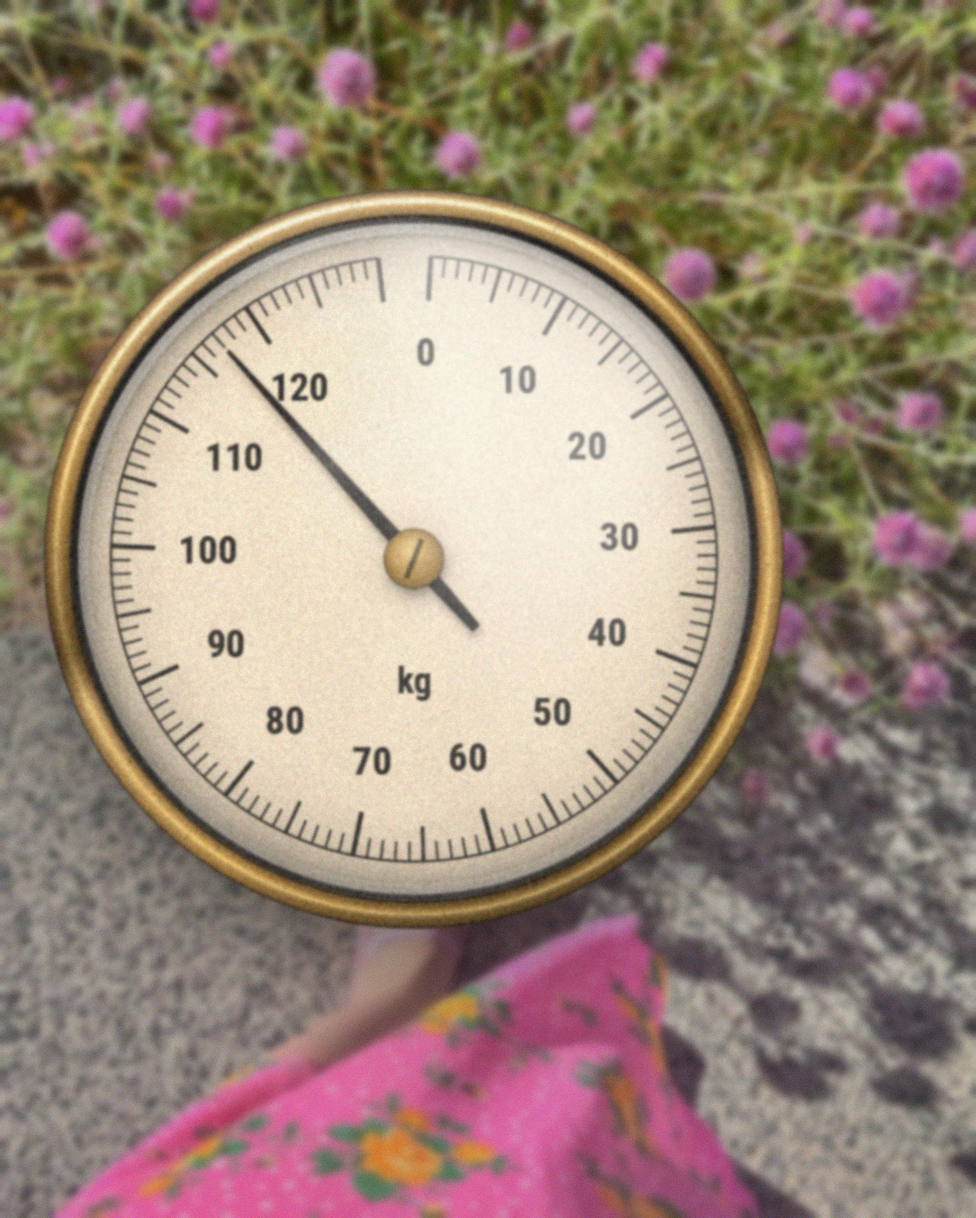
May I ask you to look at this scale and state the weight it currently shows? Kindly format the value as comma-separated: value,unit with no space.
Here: 117,kg
